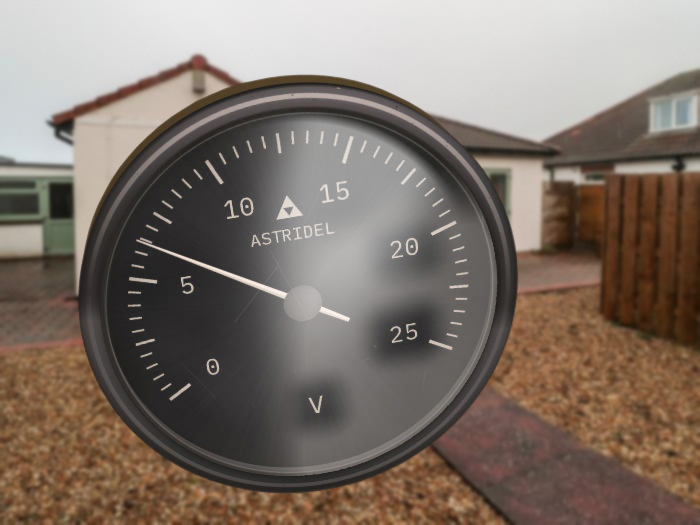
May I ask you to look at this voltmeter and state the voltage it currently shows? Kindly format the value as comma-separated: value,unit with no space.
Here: 6.5,V
